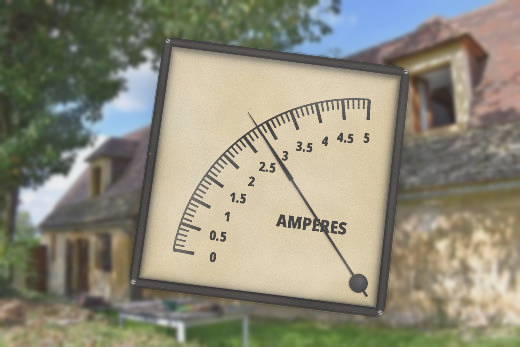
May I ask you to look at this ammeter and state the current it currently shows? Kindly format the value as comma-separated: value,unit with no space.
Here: 2.8,A
